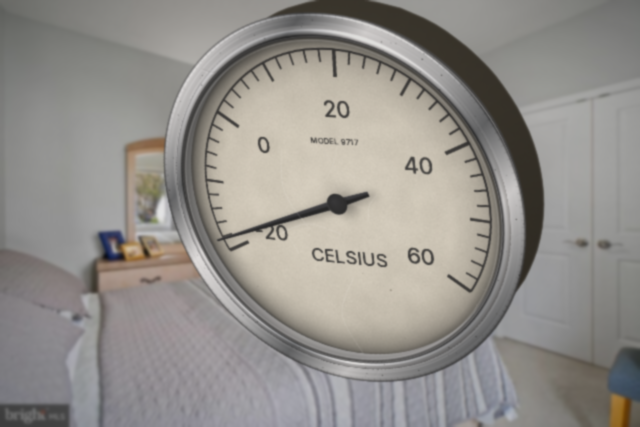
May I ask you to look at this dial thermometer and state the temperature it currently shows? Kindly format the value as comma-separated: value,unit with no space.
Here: -18,°C
